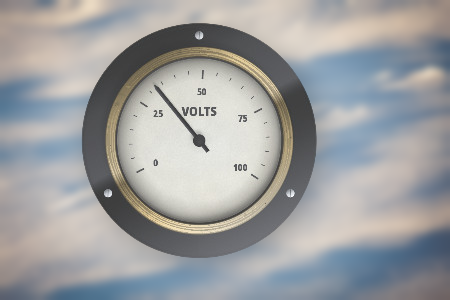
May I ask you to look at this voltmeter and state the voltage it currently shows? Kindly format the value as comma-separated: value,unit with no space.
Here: 32.5,V
